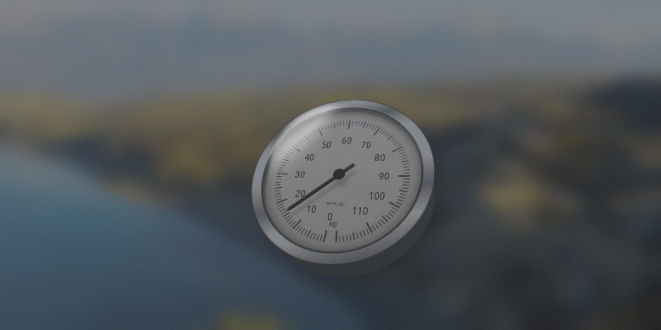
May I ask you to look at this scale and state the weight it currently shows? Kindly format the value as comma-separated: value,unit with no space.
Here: 15,kg
